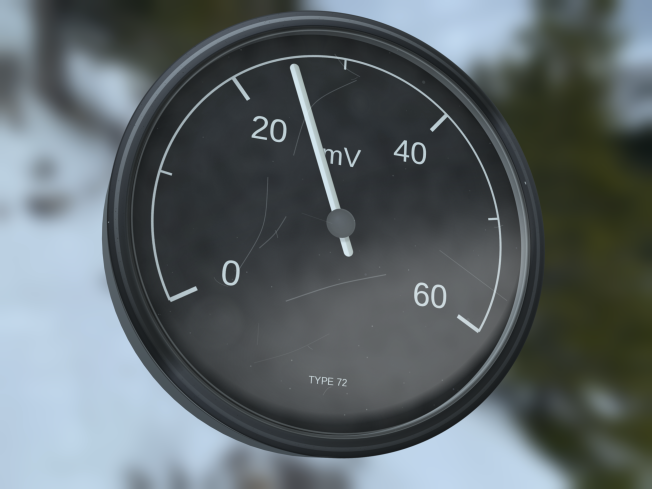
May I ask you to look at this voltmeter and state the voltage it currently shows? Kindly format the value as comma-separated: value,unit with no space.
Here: 25,mV
